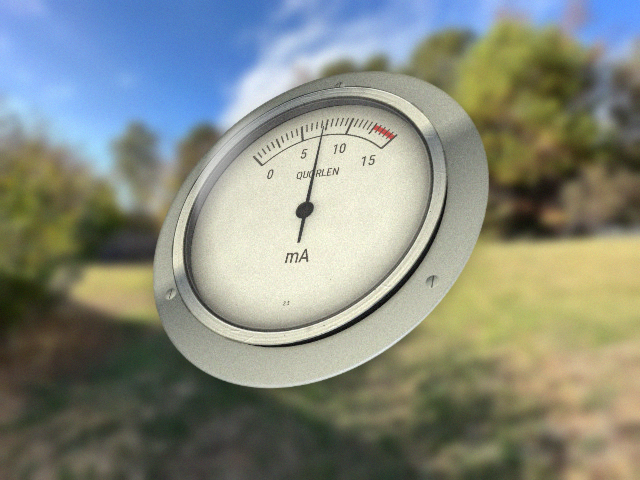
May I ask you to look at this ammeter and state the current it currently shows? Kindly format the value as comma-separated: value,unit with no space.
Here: 7.5,mA
